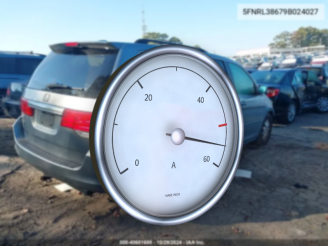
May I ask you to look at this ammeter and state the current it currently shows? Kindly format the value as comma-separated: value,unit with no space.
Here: 55,A
